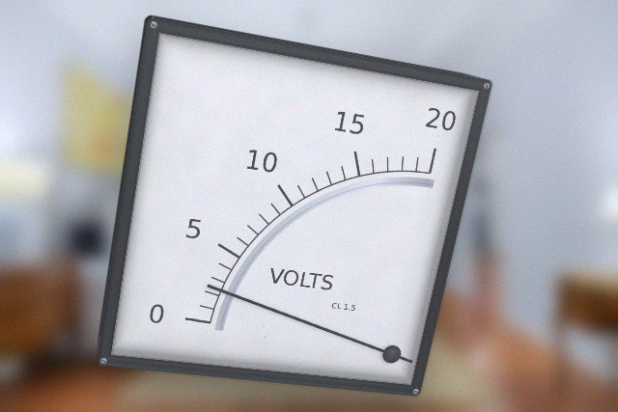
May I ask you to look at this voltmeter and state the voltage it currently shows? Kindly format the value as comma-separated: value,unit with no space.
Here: 2.5,V
